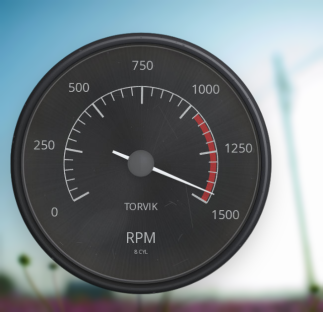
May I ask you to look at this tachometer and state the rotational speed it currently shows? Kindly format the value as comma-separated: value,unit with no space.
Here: 1450,rpm
